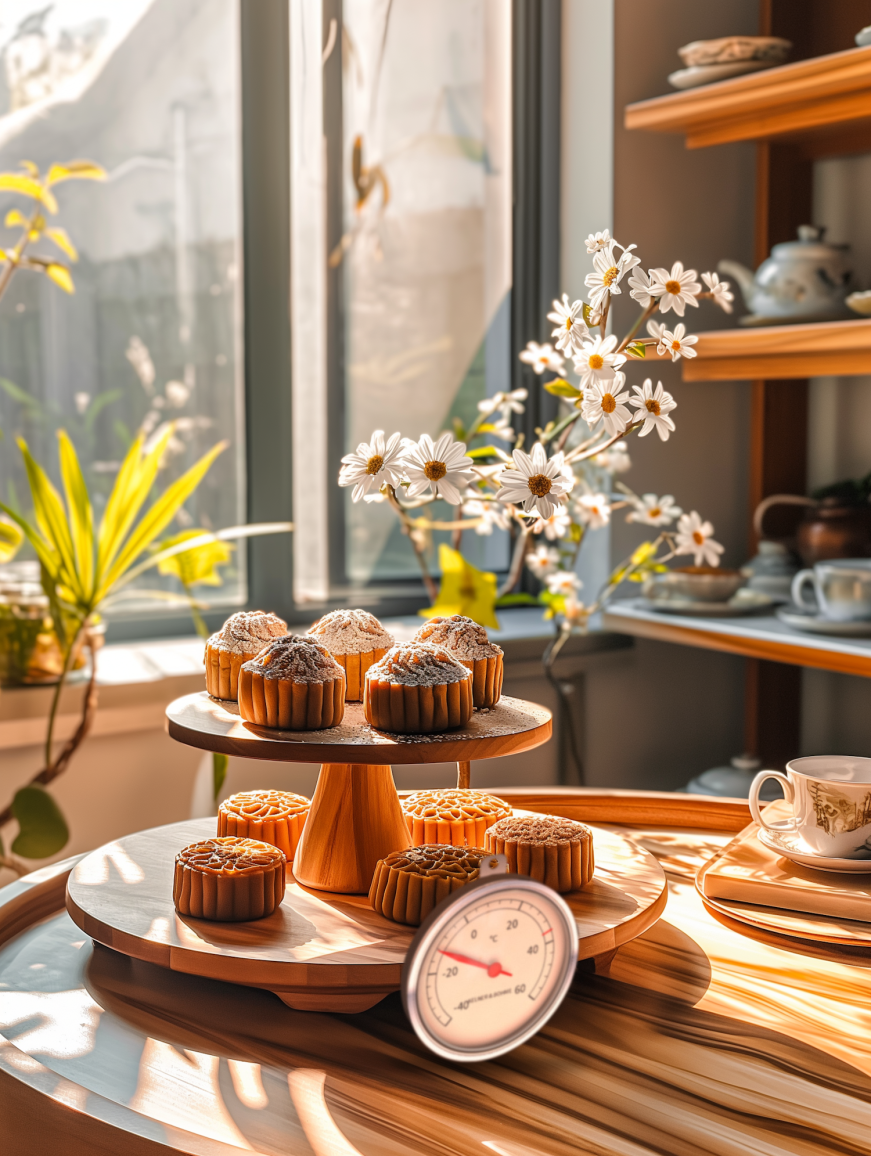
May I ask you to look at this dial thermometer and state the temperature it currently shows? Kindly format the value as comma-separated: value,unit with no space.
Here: -12,°C
